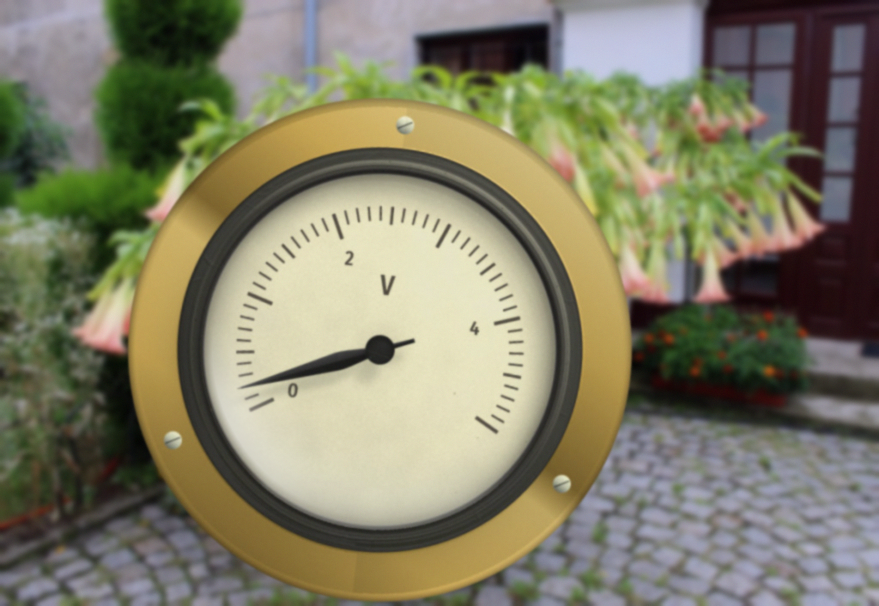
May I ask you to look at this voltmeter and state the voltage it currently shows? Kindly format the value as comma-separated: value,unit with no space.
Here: 0.2,V
